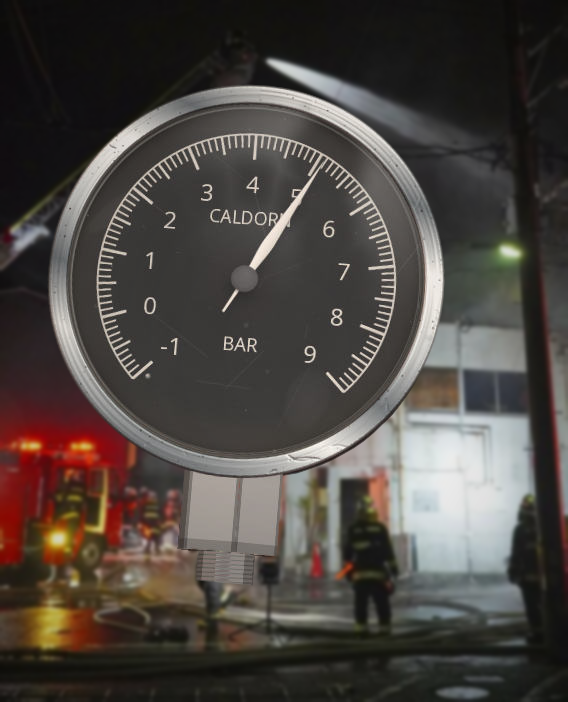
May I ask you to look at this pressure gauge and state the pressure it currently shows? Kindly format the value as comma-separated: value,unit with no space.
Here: 5.1,bar
